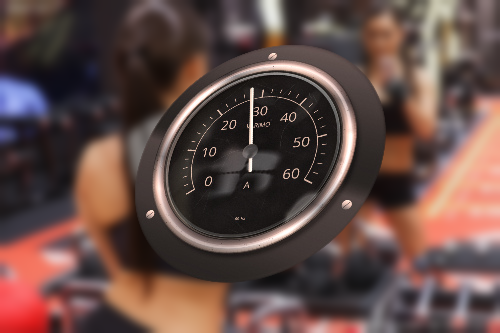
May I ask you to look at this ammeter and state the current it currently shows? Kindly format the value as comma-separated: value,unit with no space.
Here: 28,A
